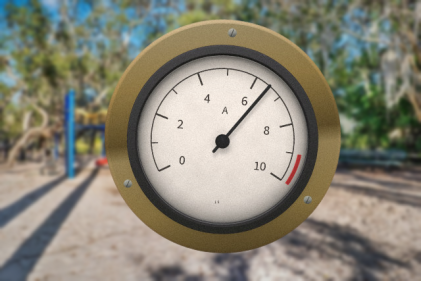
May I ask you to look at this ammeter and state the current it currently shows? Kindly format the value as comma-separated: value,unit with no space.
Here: 6.5,A
